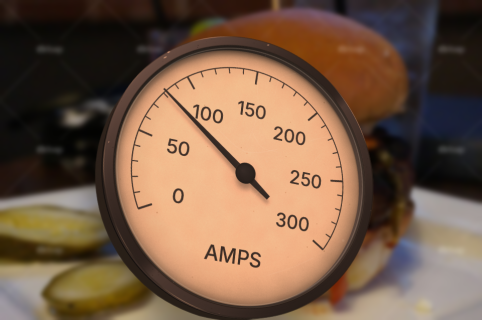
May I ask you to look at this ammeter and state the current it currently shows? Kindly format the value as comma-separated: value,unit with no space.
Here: 80,A
